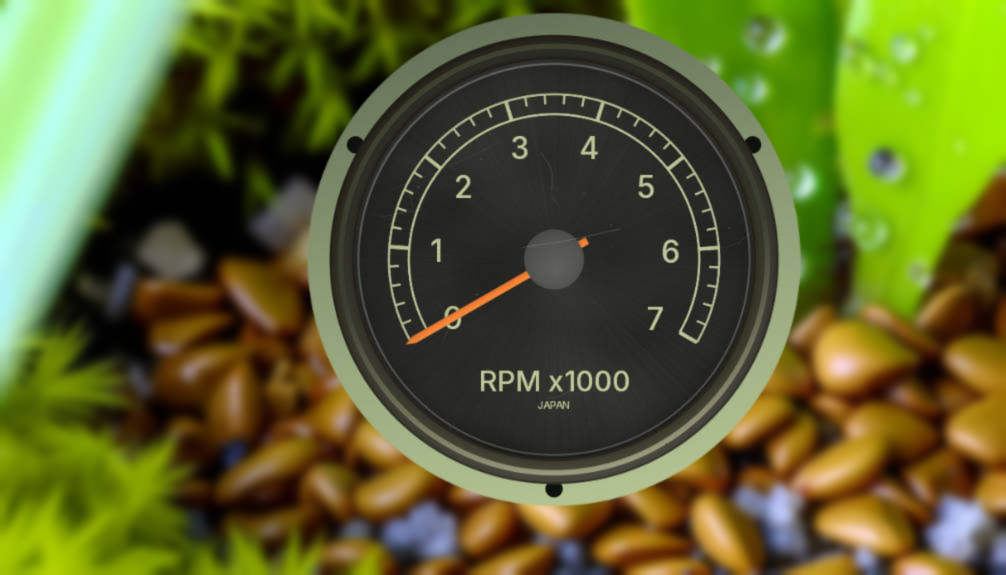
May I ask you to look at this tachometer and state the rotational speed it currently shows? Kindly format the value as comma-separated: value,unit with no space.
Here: 0,rpm
